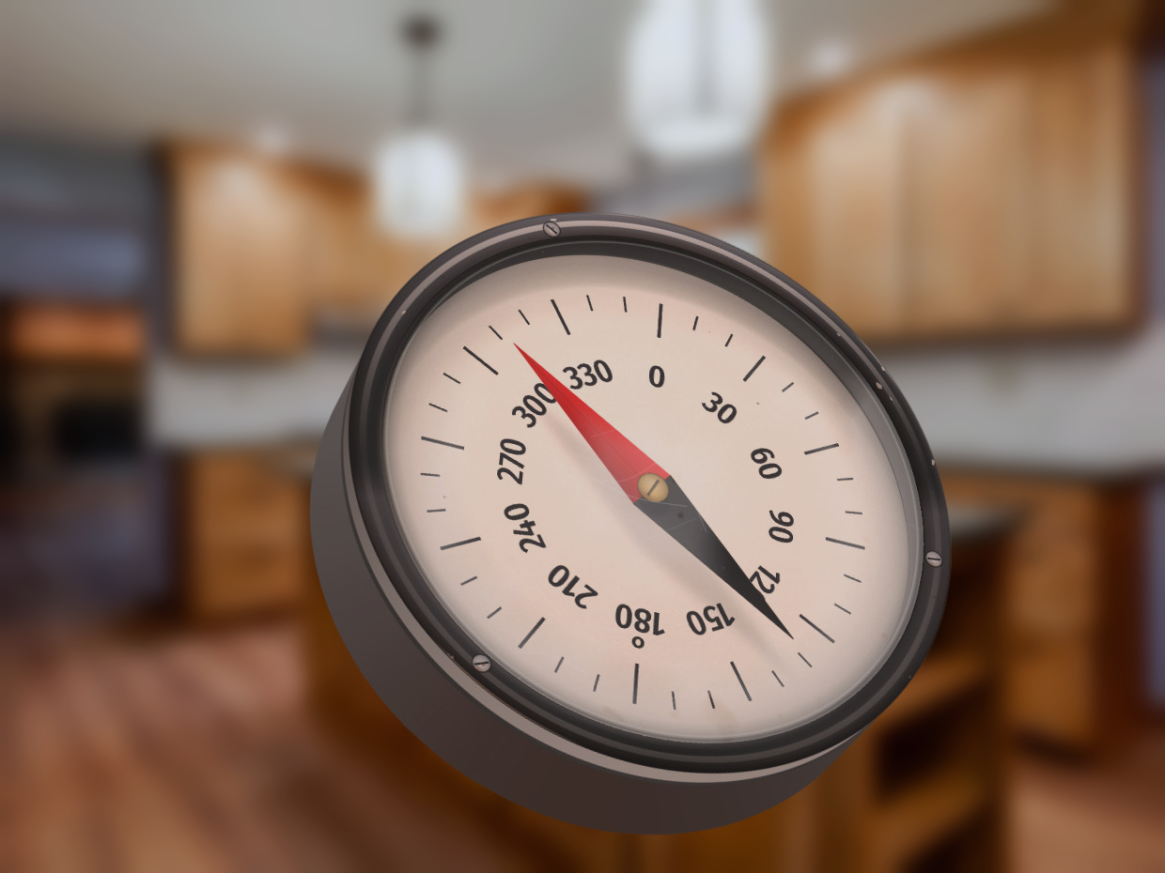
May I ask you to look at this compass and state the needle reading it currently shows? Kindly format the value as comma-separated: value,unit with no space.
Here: 310,°
